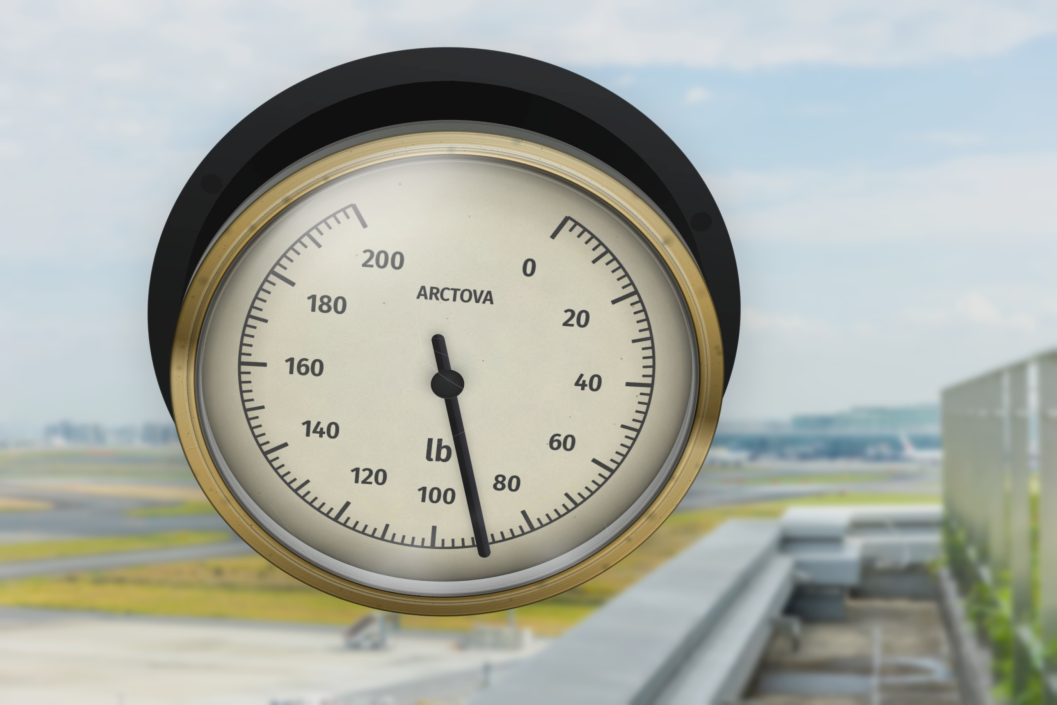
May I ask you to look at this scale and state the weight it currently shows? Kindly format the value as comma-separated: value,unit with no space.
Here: 90,lb
